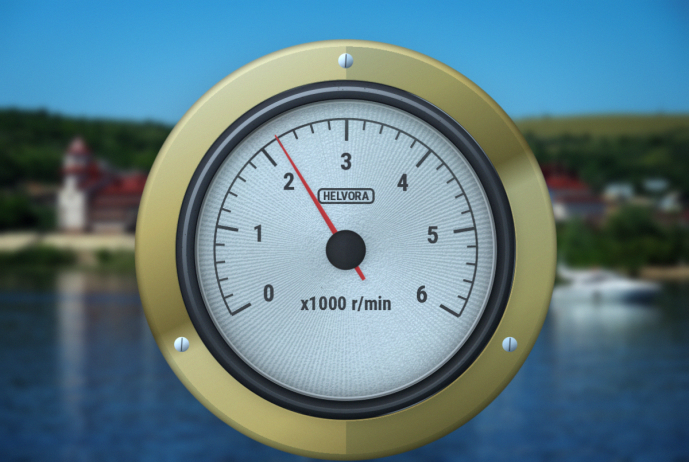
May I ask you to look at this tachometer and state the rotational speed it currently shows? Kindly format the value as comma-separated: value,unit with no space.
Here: 2200,rpm
